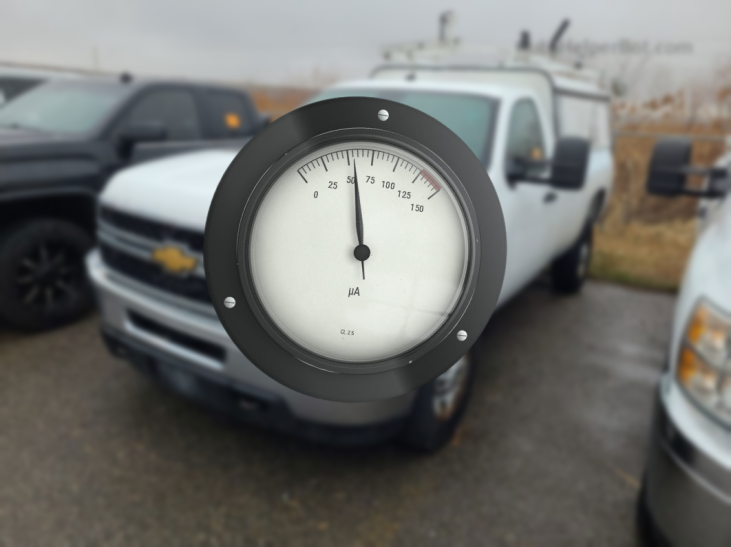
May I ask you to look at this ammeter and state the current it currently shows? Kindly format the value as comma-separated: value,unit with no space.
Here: 55,µA
